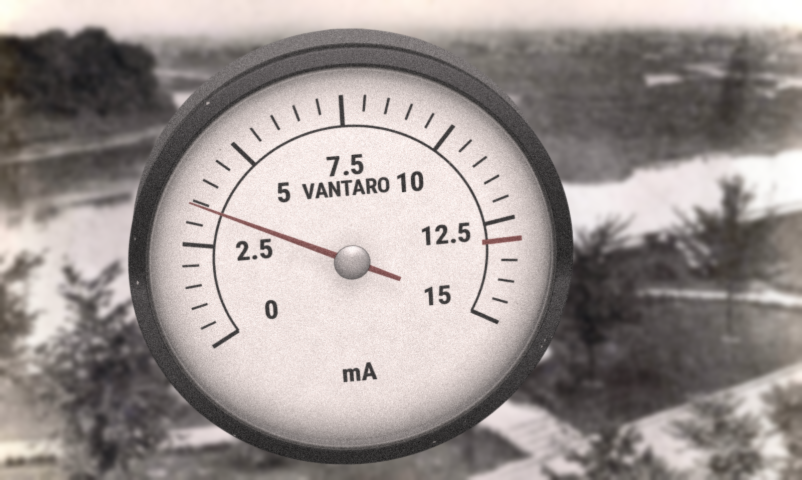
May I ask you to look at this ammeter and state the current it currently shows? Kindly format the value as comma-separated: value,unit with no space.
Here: 3.5,mA
